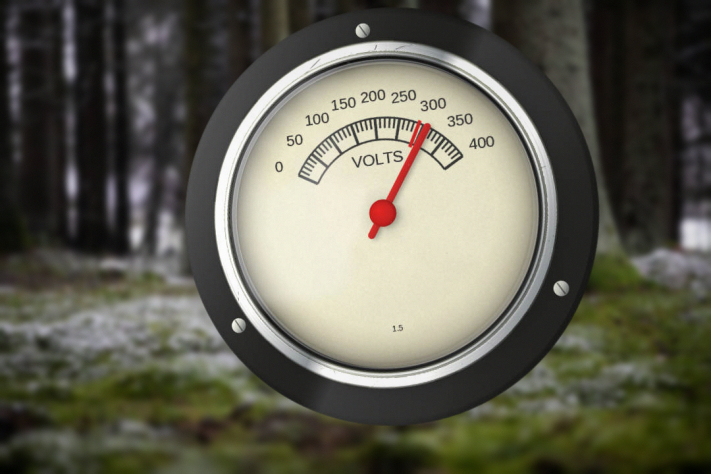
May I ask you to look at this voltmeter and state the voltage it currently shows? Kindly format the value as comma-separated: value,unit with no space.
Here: 310,V
